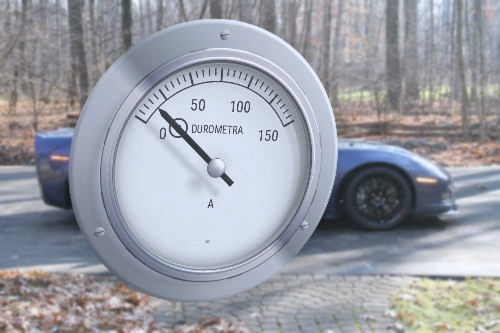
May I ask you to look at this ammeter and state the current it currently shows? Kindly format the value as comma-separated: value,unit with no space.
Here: 15,A
